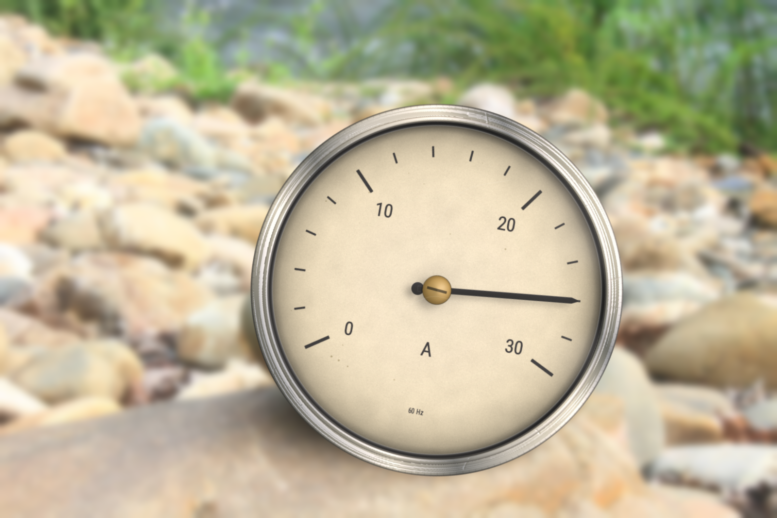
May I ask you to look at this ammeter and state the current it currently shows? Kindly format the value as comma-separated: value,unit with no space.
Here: 26,A
